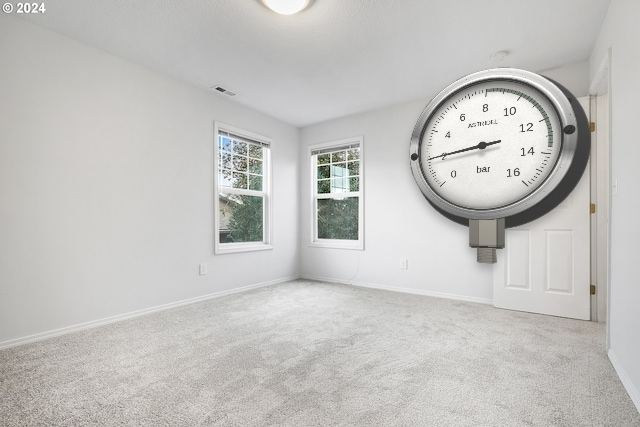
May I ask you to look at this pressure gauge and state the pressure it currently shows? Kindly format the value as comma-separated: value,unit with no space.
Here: 2,bar
